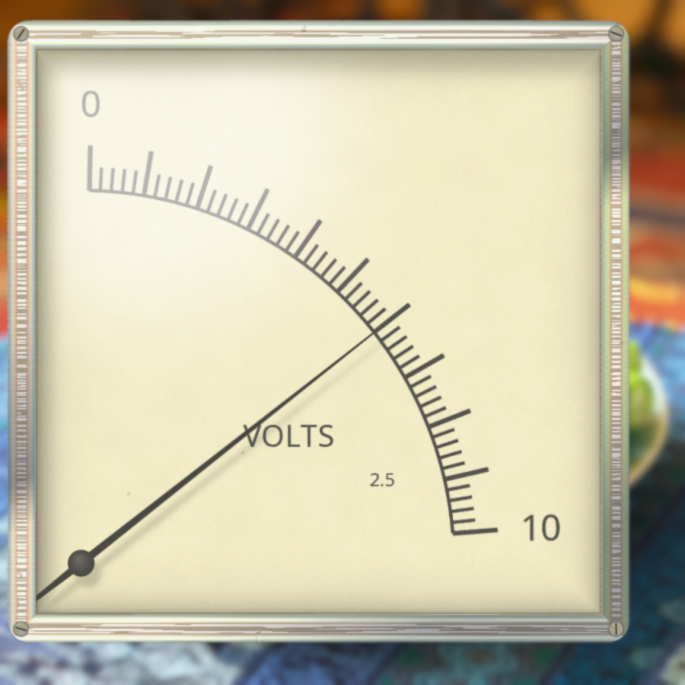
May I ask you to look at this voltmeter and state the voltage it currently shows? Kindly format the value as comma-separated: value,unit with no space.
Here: 6,V
